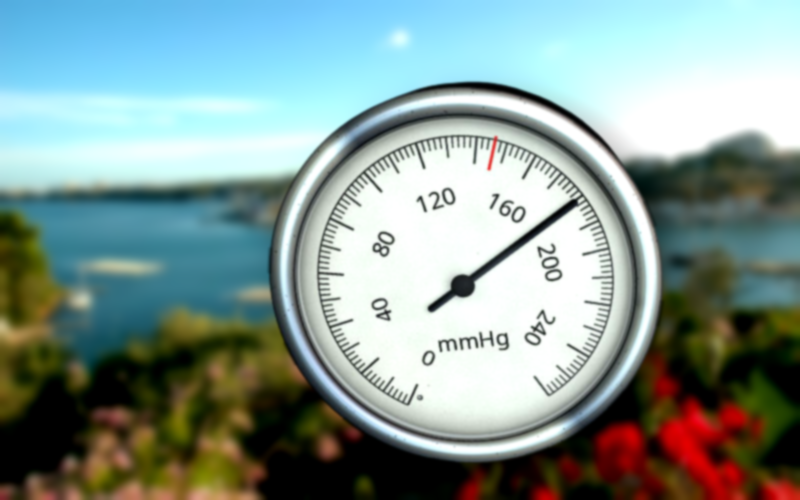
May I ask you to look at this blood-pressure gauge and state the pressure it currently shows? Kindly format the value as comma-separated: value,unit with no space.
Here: 180,mmHg
